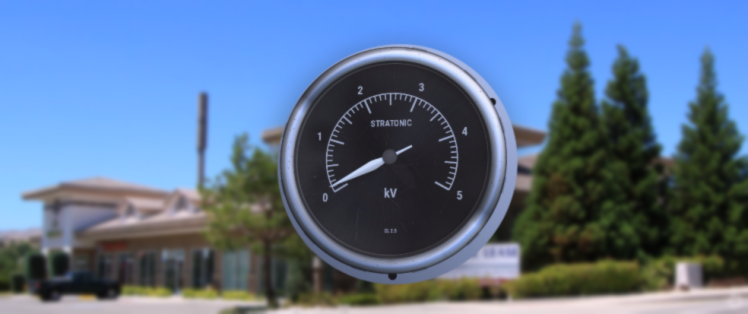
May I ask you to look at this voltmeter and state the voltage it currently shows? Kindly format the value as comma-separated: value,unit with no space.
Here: 0.1,kV
